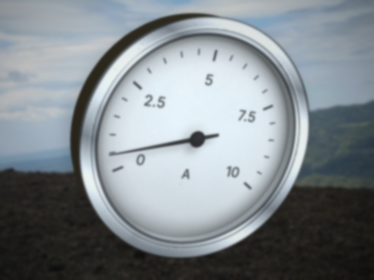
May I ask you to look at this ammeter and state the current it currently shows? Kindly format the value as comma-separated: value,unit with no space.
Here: 0.5,A
